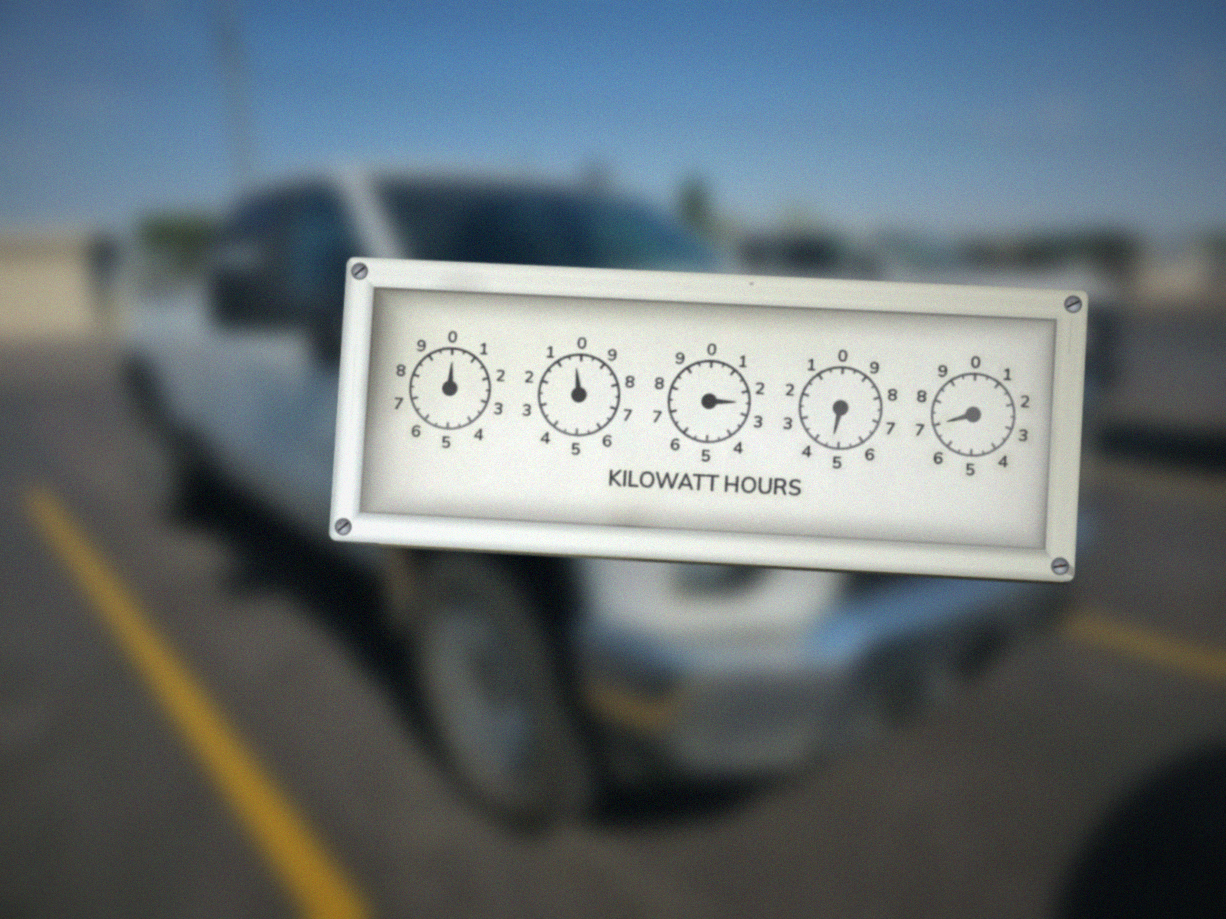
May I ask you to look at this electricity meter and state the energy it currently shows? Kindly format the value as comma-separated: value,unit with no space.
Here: 247,kWh
